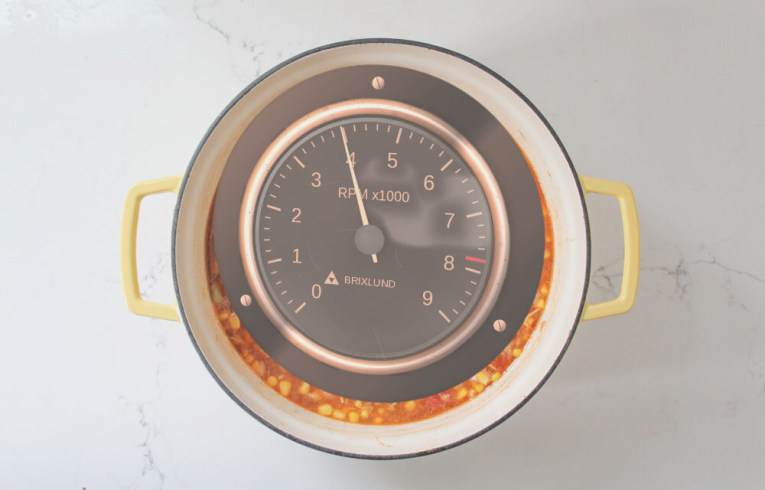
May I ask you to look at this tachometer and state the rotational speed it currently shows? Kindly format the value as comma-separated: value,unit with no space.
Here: 4000,rpm
